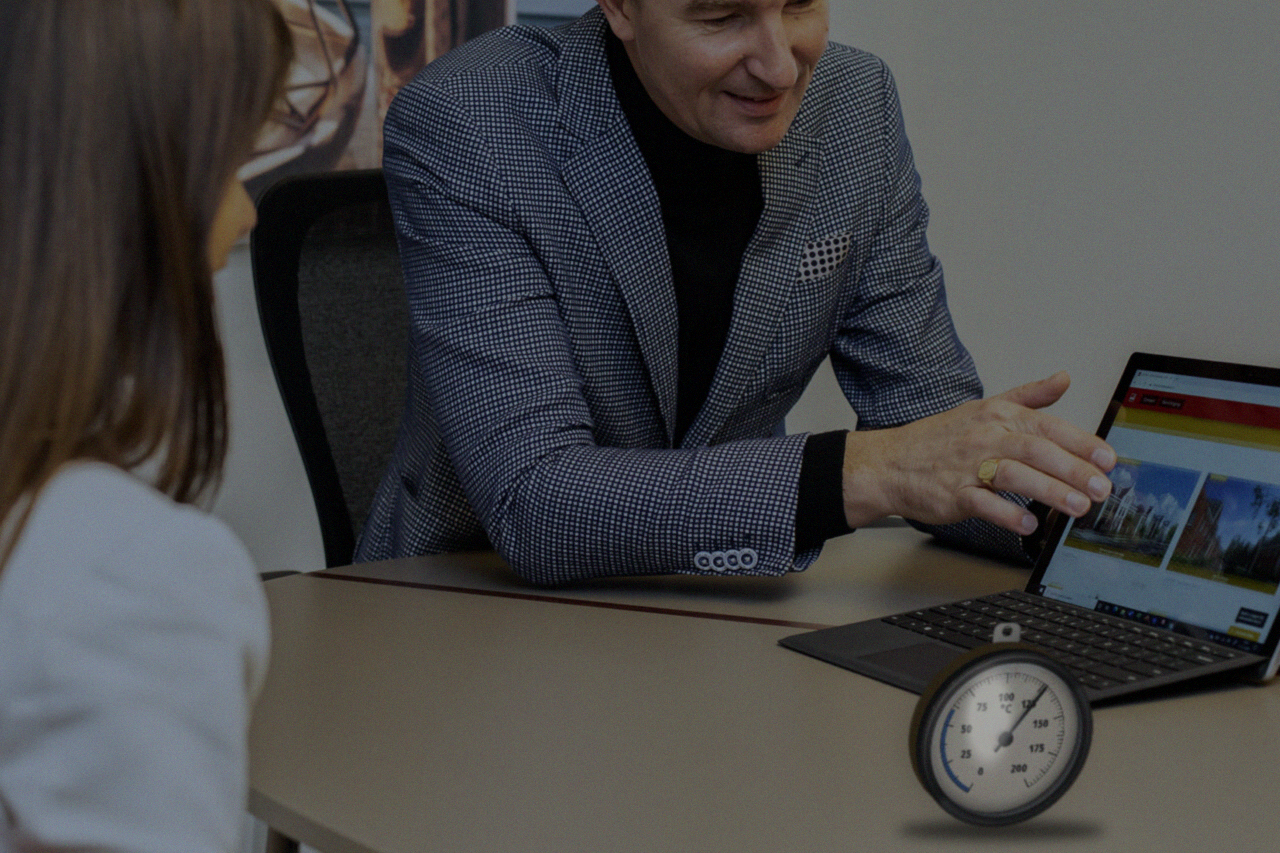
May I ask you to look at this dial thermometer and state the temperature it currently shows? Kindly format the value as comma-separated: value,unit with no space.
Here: 125,°C
